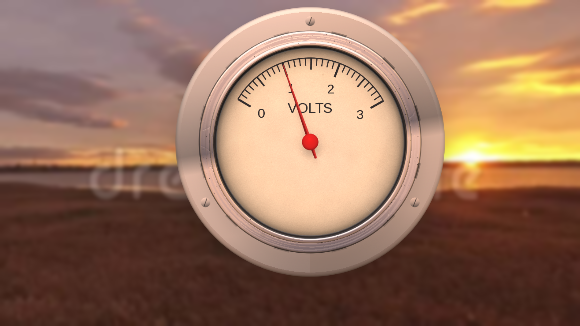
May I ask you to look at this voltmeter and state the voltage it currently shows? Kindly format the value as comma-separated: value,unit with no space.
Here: 1,V
